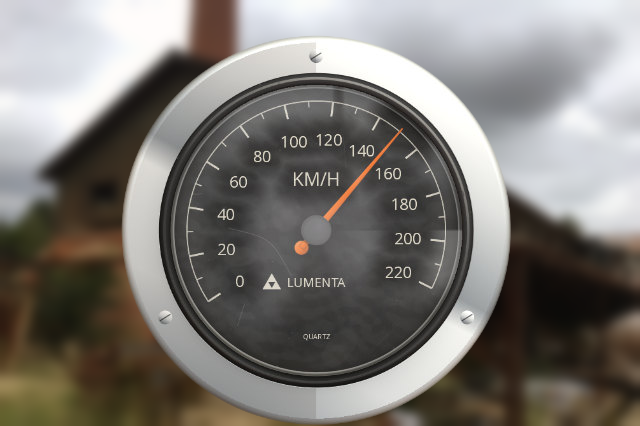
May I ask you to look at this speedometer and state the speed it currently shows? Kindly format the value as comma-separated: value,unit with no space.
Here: 150,km/h
